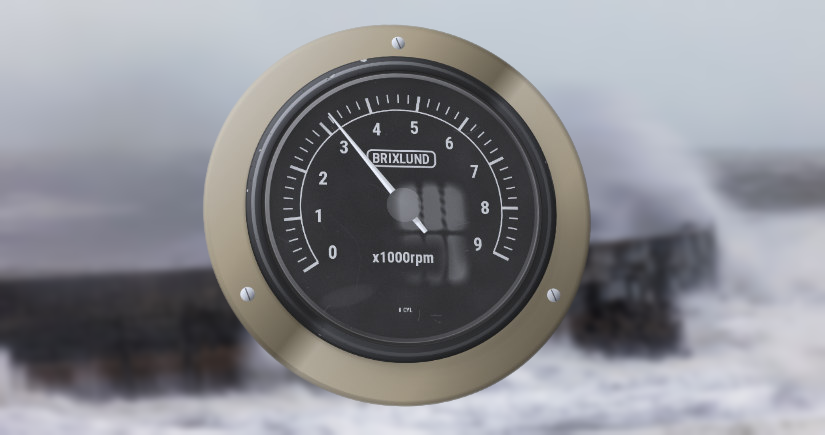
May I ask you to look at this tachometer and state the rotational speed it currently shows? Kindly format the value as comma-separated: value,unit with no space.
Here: 3200,rpm
